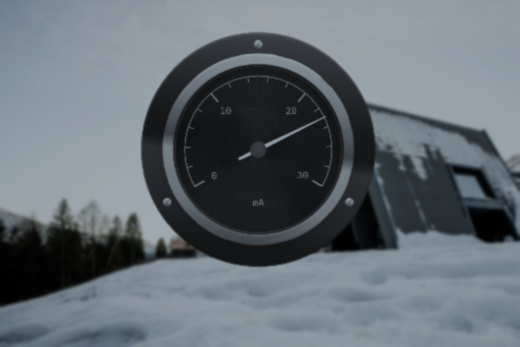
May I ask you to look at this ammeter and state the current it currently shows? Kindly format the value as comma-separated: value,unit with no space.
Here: 23,mA
